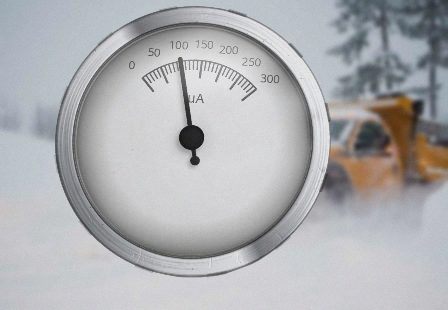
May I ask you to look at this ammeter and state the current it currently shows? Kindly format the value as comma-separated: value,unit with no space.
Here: 100,µA
